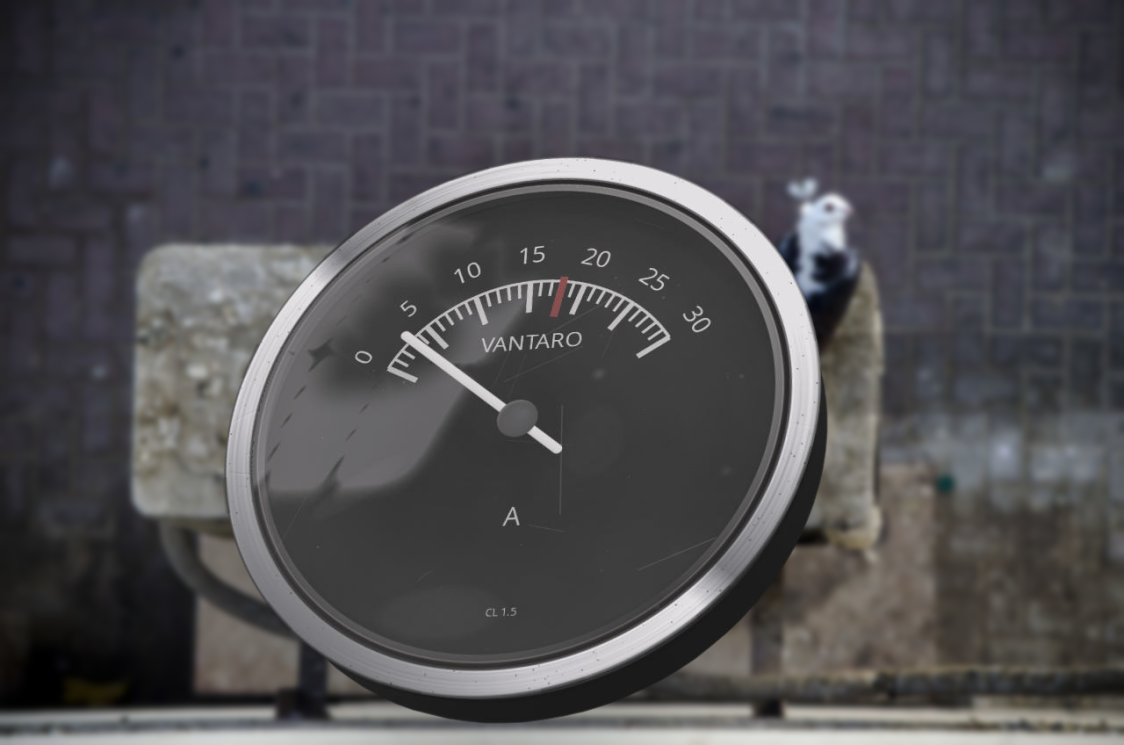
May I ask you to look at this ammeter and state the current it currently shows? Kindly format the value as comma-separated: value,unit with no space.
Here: 3,A
